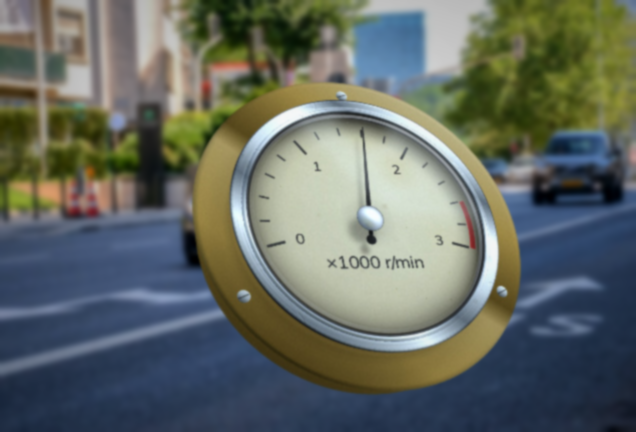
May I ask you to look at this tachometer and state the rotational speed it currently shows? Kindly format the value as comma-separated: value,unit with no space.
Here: 1600,rpm
